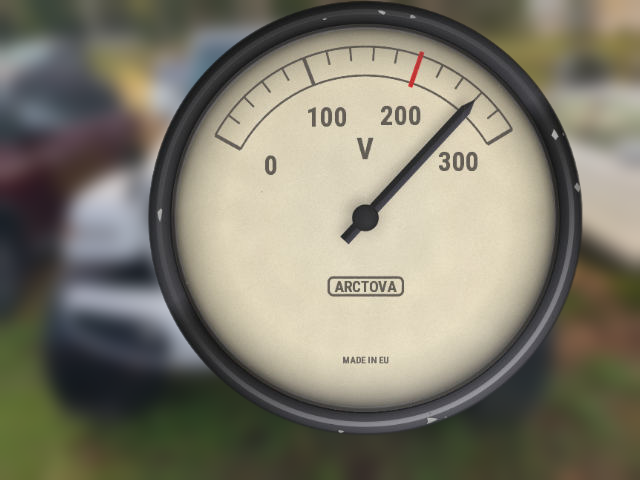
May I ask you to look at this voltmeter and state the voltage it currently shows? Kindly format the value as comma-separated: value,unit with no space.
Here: 260,V
